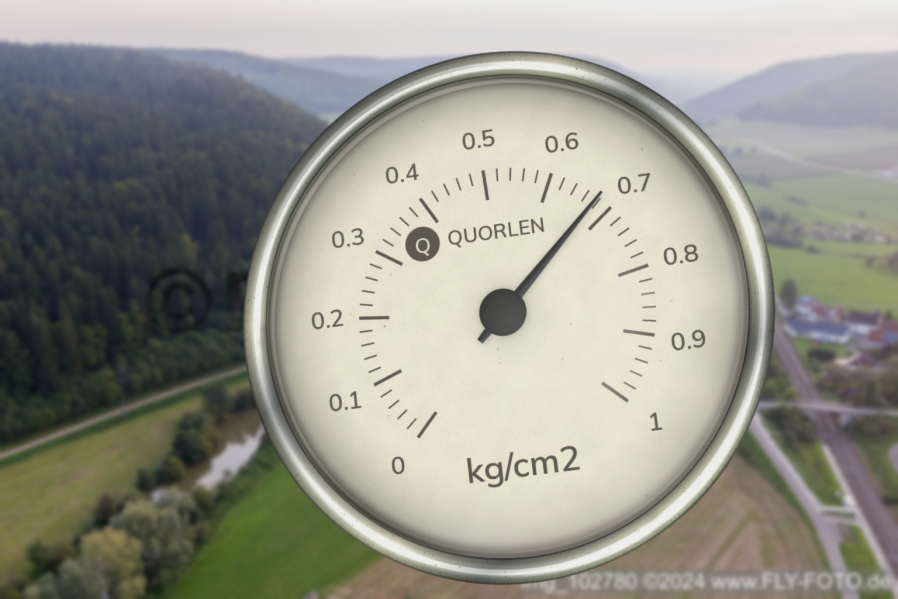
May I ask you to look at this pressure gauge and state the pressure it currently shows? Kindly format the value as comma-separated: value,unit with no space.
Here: 0.68,kg/cm²
